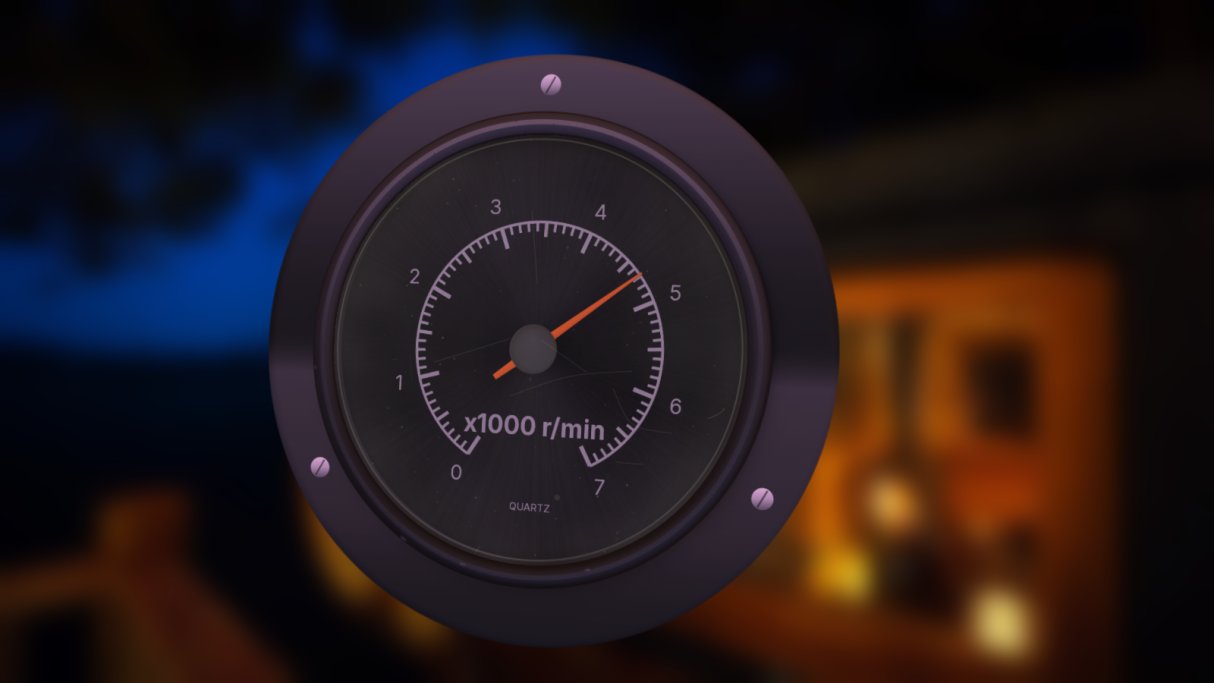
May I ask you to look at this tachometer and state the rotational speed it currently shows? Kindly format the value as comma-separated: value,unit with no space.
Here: 4700,rpm
